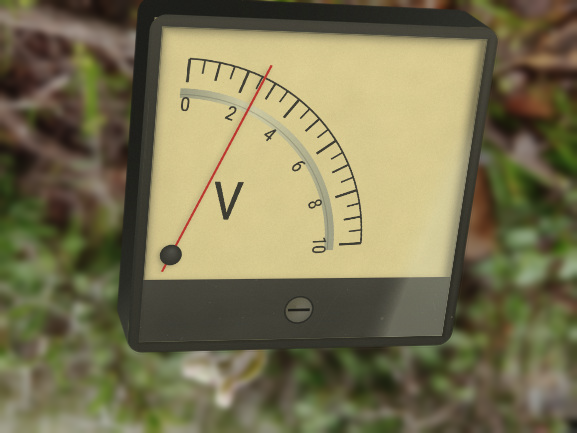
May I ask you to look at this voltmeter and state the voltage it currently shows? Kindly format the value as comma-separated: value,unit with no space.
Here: 2.5,V
